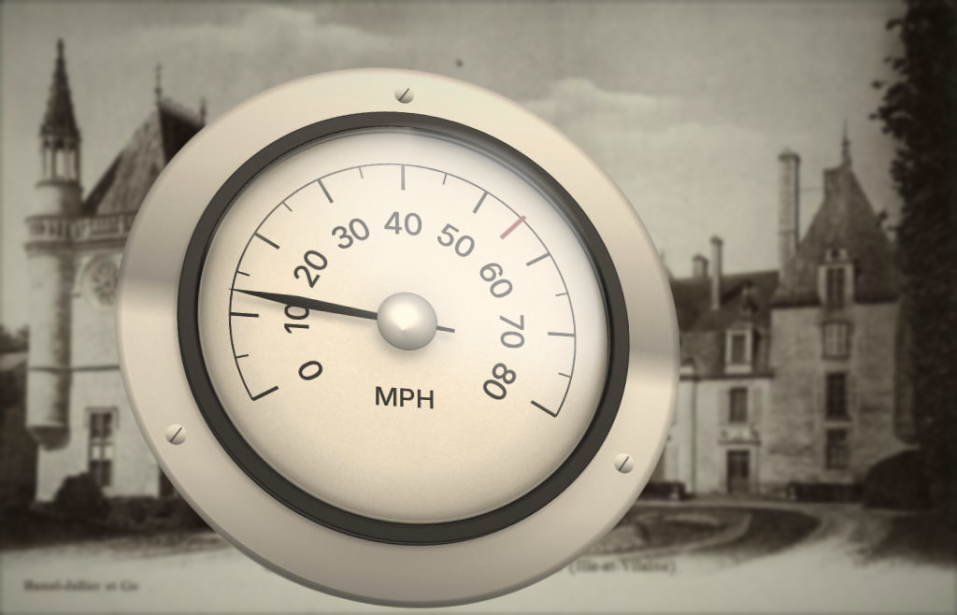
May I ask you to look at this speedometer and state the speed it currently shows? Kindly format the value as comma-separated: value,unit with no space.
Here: 12.5,mph
